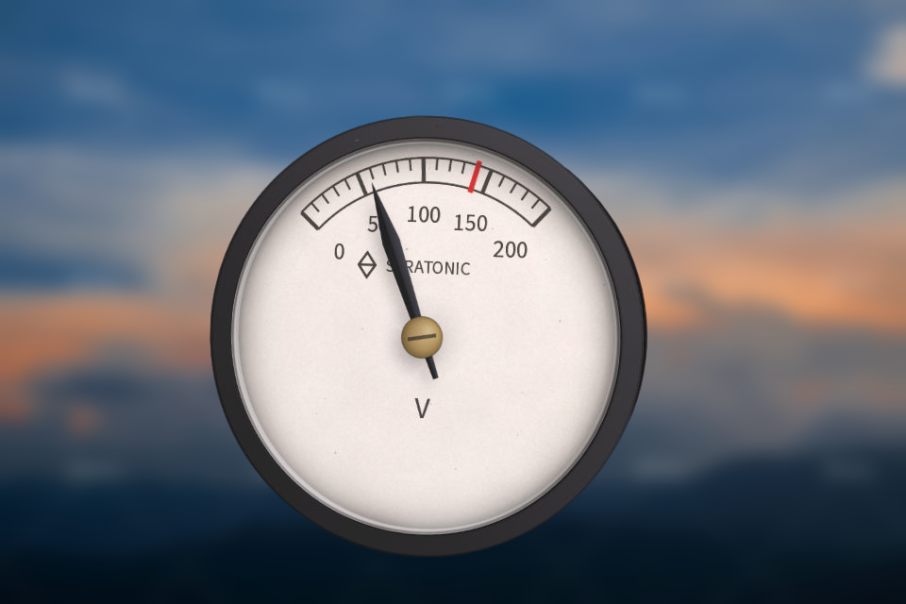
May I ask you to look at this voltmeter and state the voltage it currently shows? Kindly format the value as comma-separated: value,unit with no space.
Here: 60,V
